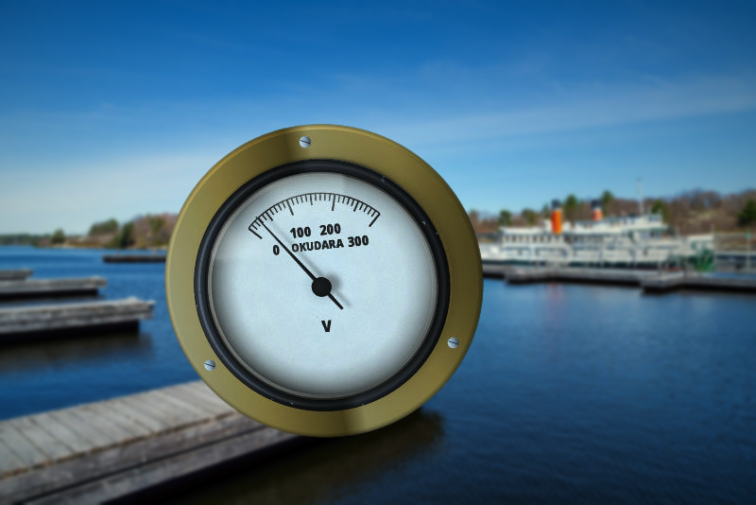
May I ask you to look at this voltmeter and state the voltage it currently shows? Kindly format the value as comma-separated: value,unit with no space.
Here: 30,V
